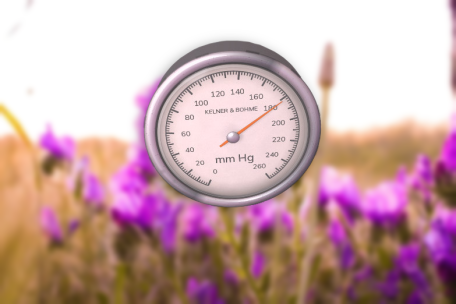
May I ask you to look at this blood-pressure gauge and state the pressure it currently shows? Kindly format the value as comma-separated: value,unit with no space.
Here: 180,mmHg
